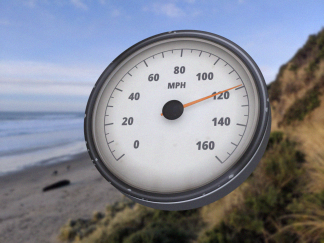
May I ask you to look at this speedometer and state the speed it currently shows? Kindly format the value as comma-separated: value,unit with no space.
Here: 120,mph
